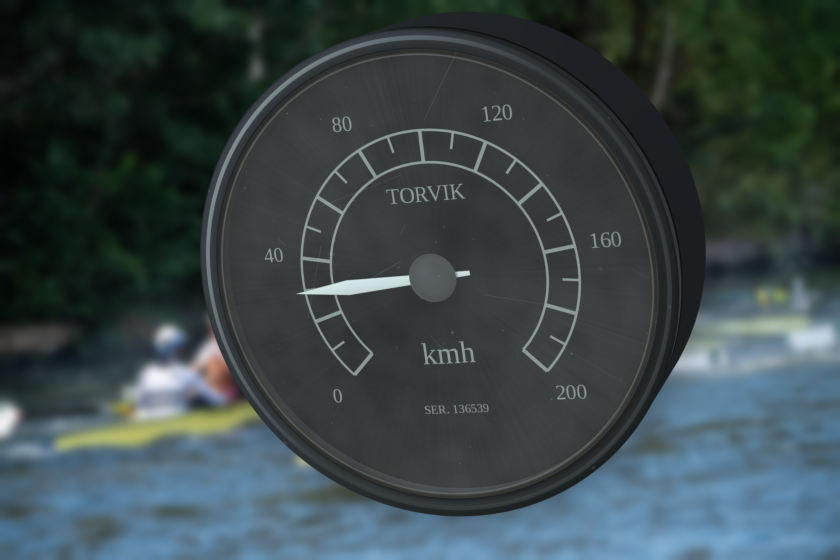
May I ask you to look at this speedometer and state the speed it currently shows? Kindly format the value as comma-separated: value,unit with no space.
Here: 30,km/h
